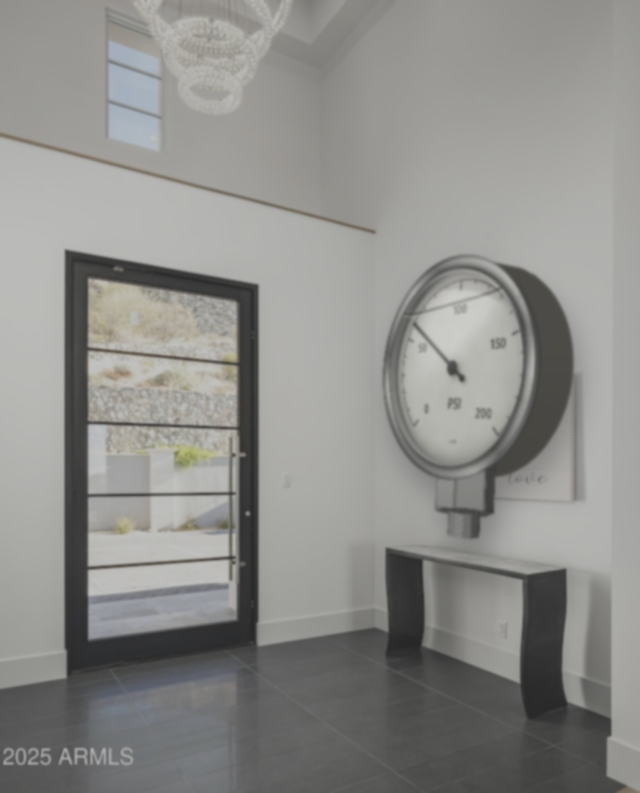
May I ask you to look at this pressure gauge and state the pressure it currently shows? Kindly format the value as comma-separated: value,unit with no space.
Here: 60,psi
